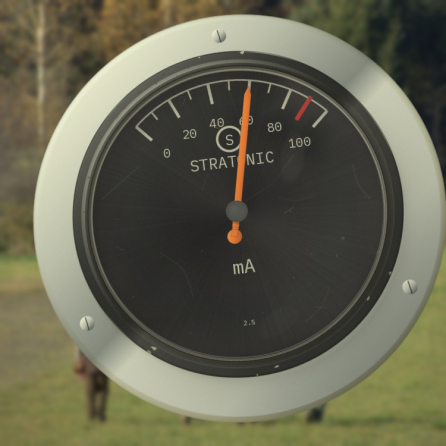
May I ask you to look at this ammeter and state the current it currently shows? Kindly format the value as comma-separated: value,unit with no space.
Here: 60,mA
